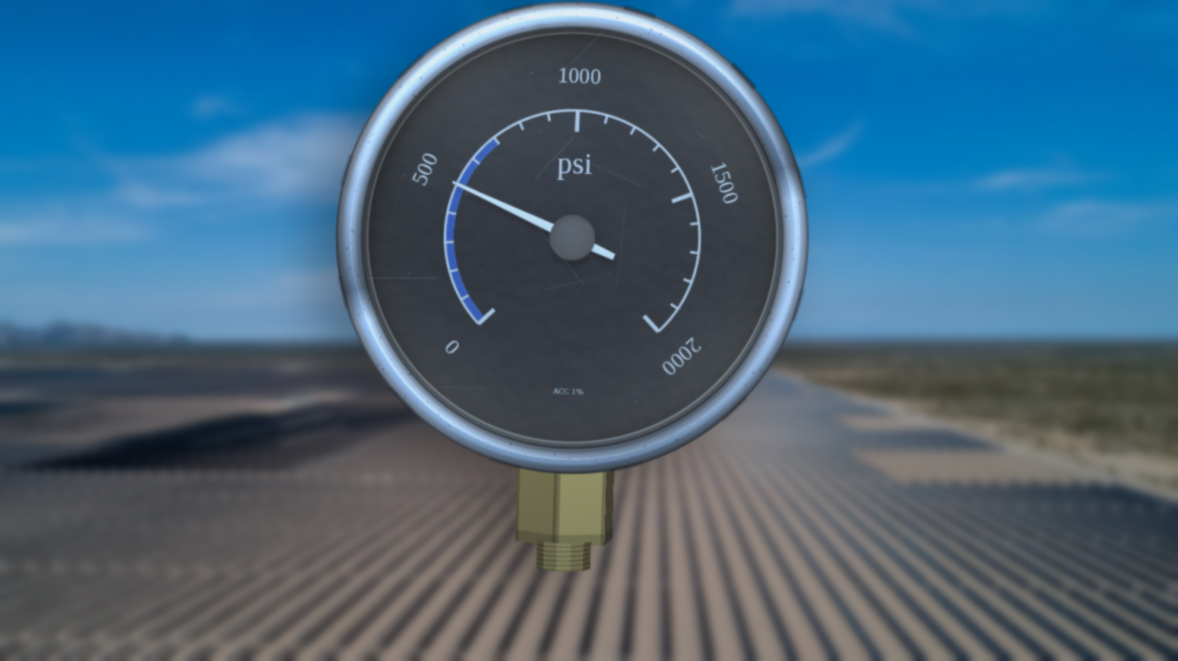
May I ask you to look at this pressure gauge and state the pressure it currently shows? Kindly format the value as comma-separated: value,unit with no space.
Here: 500,psi
